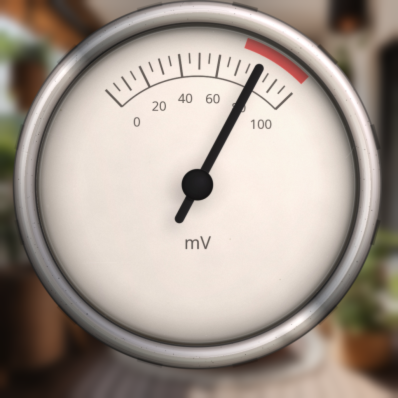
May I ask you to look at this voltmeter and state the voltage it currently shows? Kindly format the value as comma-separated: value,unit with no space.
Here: 80,mV
